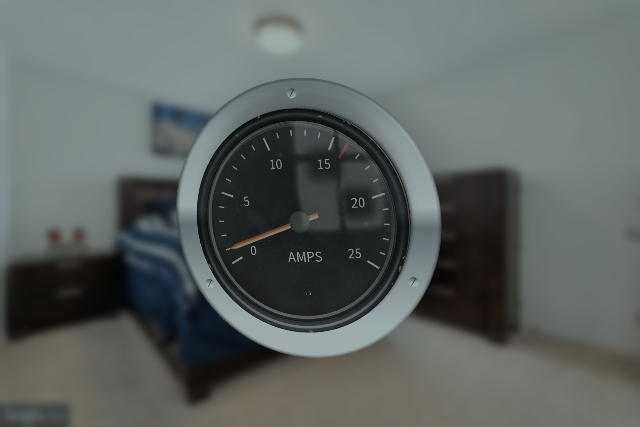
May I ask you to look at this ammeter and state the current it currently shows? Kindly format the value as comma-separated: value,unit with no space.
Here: 1,A
